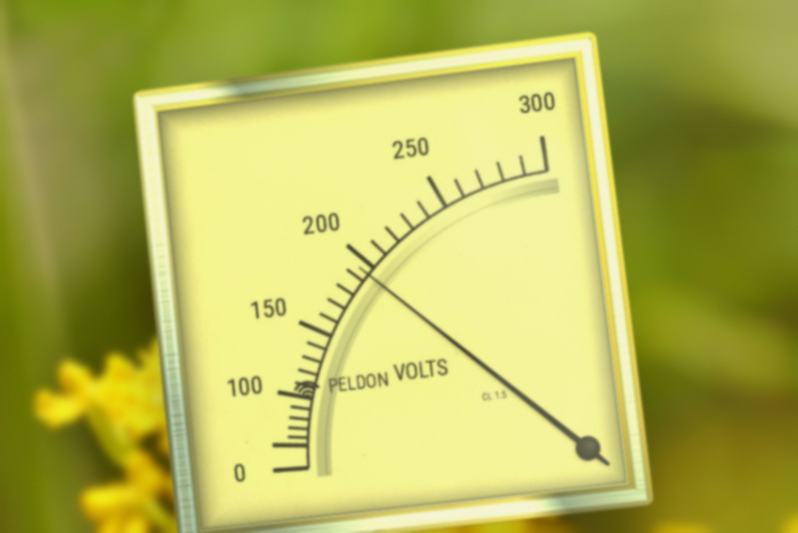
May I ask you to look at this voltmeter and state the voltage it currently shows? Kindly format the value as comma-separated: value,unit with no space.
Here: 195,V
